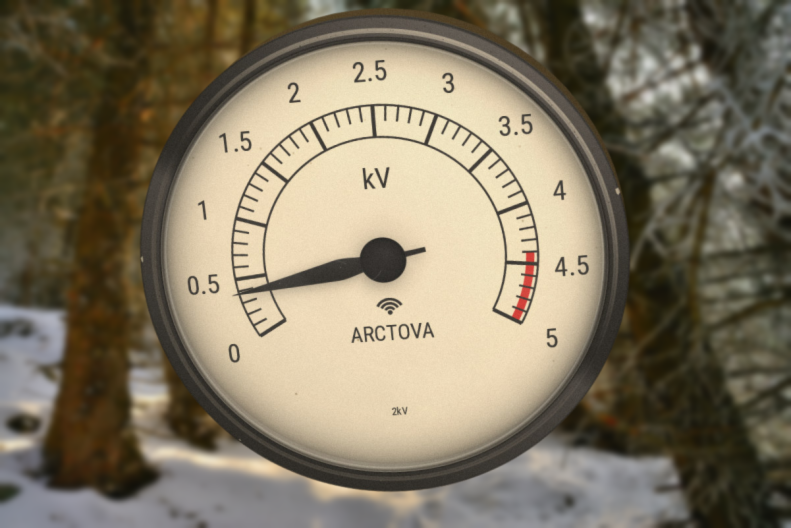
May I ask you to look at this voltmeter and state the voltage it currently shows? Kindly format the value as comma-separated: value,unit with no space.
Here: 0.4,kV
